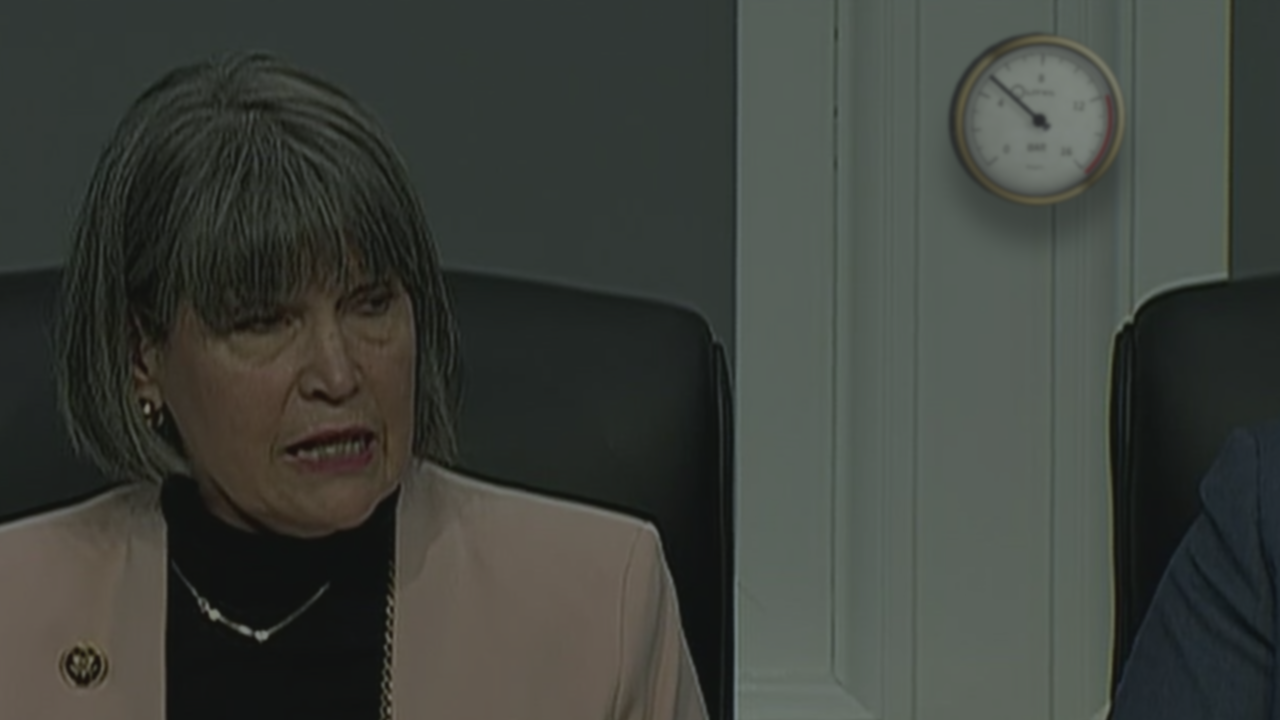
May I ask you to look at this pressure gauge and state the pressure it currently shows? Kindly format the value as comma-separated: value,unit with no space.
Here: 5,bar
